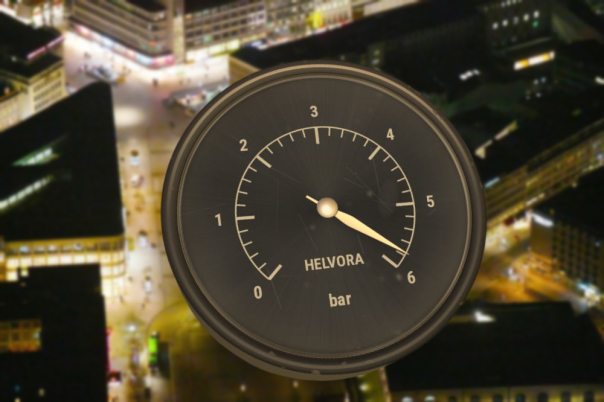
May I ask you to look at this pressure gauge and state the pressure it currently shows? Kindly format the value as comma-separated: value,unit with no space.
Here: 5.8,bar
